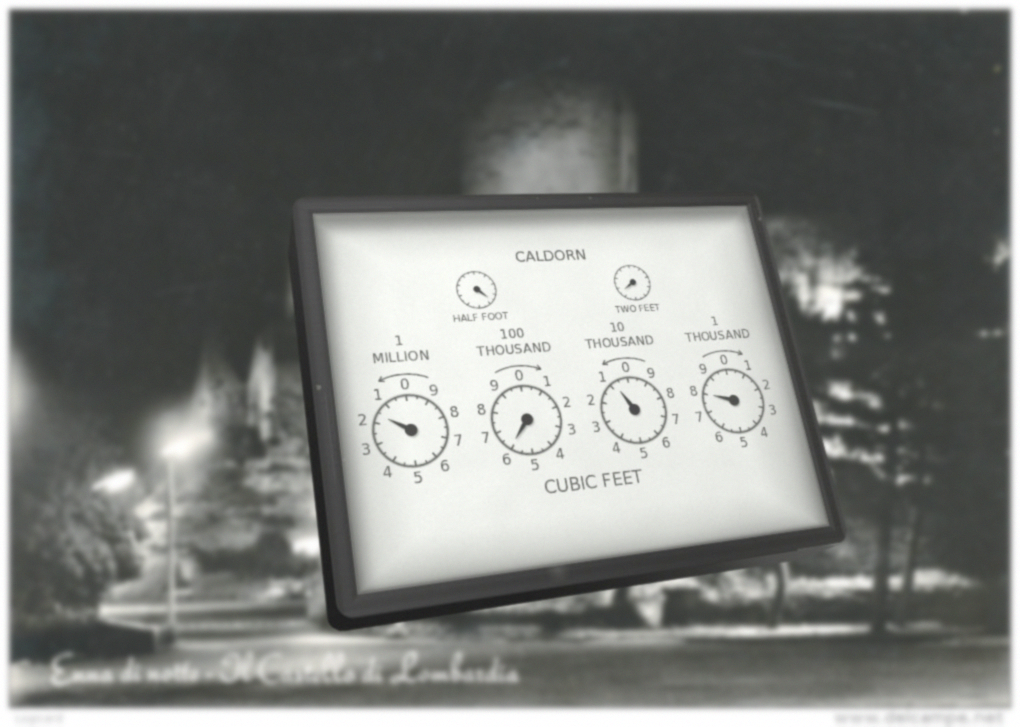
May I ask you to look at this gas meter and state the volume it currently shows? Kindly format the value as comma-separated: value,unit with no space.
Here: 160800,ft³
